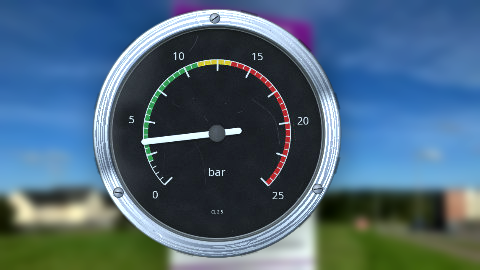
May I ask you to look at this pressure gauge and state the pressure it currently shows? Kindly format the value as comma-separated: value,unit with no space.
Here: 3.5,bar
